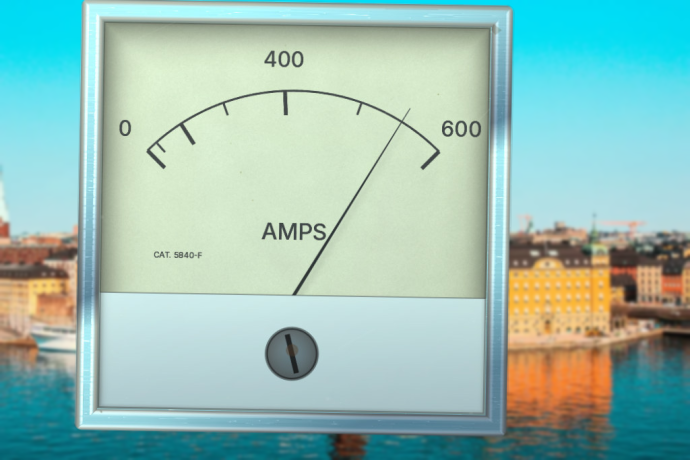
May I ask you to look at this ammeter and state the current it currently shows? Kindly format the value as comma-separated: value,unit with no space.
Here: 550,A
